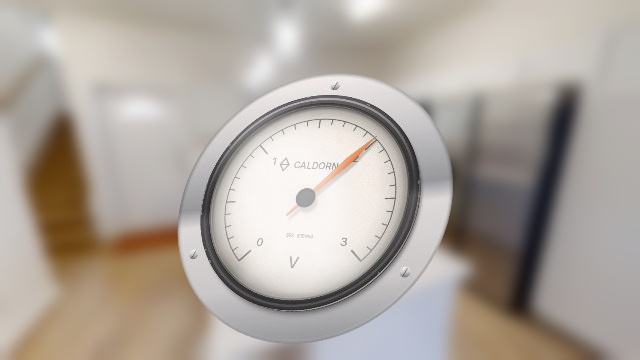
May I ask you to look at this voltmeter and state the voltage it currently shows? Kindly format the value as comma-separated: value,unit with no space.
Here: 2,V
